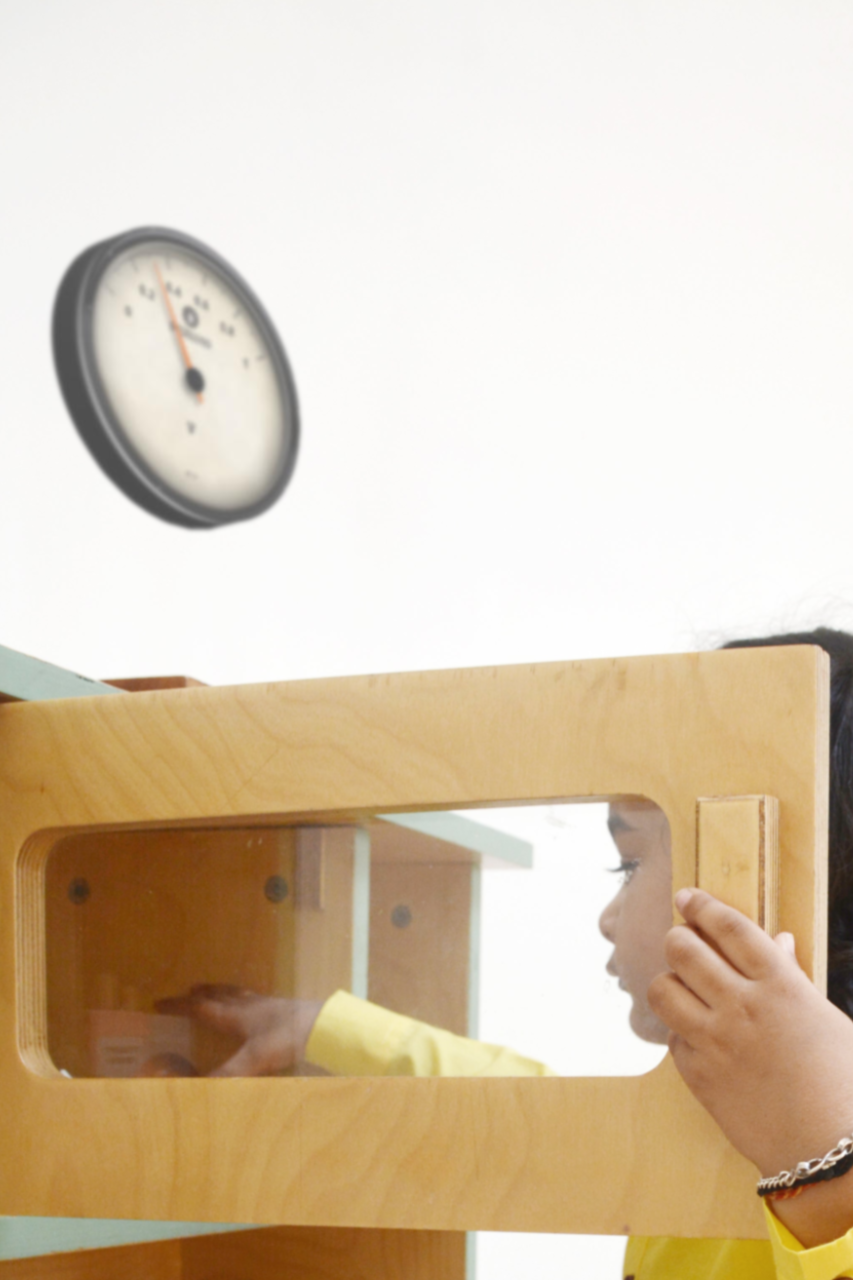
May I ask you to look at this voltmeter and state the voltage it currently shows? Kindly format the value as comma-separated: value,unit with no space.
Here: 0.3,V
